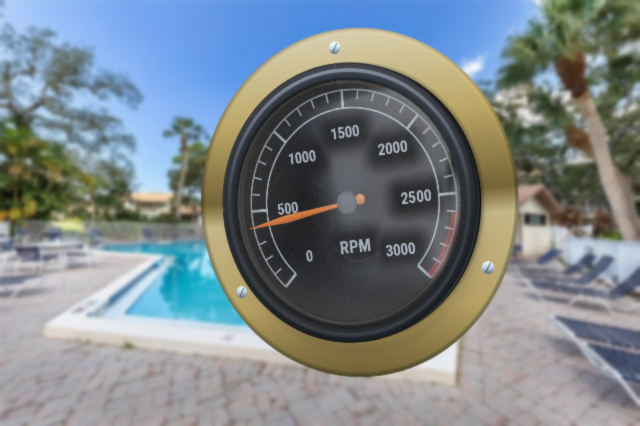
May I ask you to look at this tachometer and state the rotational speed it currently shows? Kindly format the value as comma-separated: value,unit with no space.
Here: 400,rpm
